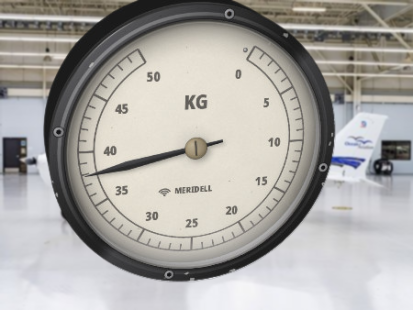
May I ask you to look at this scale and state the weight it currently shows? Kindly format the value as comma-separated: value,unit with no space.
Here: 38,kg
